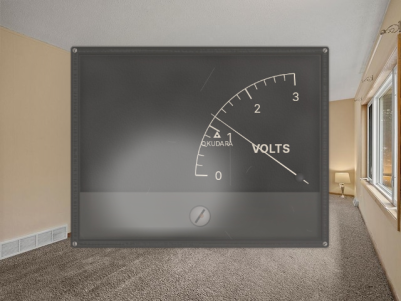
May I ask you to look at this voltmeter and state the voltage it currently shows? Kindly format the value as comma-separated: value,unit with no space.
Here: 1.2,V
